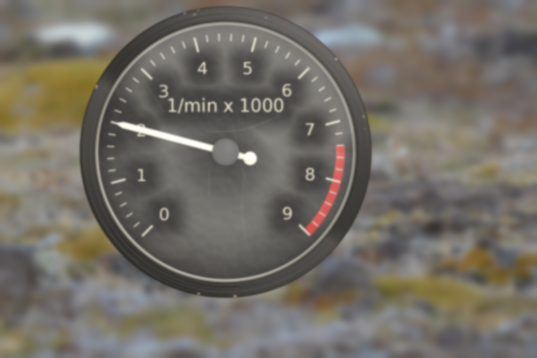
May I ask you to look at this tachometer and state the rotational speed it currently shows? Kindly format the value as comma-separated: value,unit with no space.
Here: 2000,rpm
